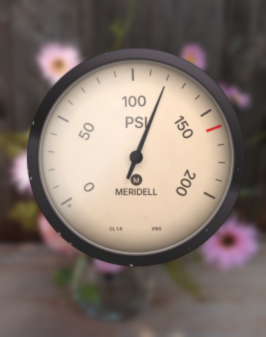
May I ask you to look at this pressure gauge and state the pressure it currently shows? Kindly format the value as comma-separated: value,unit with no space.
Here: 120,psi
